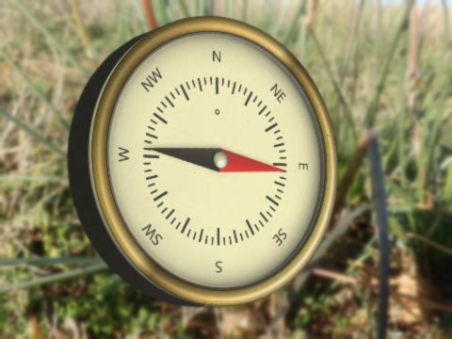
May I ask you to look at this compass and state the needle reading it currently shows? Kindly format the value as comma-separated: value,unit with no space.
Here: 95,°
